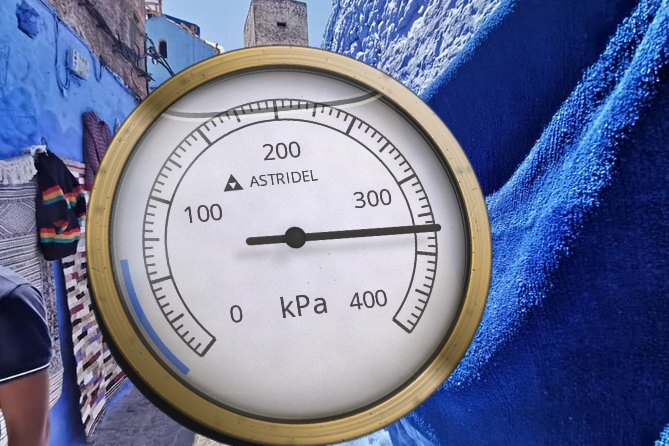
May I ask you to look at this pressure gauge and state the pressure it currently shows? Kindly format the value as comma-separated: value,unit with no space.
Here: 335,kPa
